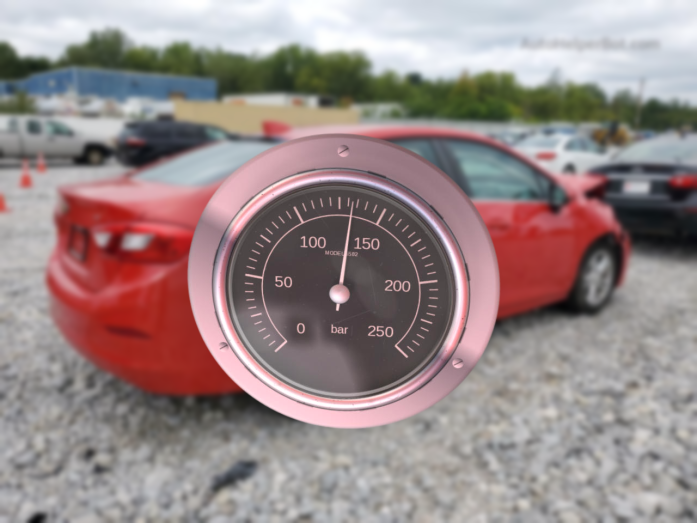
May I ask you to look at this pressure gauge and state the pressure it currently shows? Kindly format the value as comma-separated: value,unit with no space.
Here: 132.5,bar
